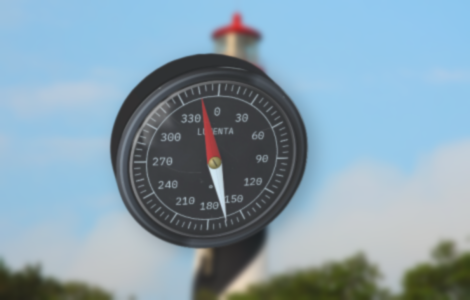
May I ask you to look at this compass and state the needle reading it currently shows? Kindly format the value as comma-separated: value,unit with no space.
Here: 345,°
